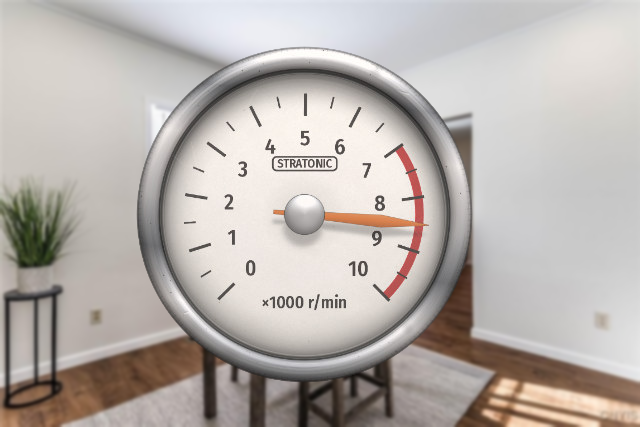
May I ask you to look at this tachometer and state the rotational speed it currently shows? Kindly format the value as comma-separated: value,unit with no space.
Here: 8500,rpm
